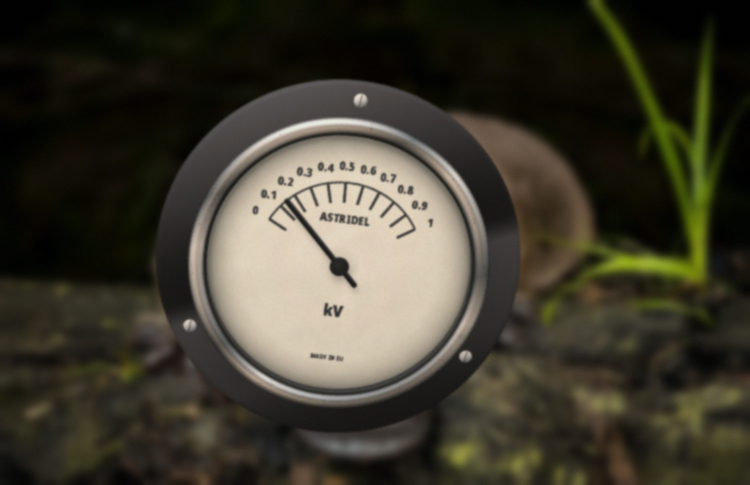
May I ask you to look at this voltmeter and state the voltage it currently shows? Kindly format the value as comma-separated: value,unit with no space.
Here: 0.15,kV
